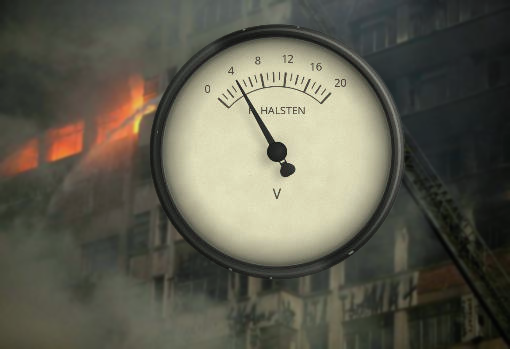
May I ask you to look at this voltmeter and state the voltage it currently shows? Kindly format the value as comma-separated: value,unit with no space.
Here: 4,V
